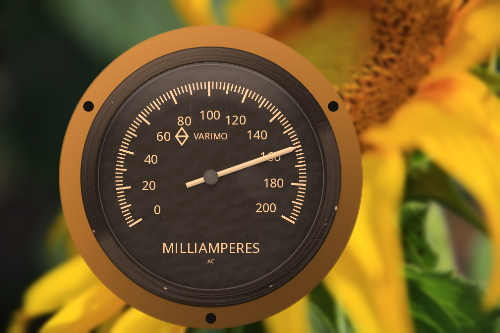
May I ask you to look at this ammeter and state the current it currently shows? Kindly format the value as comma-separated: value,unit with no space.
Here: 160,mA
